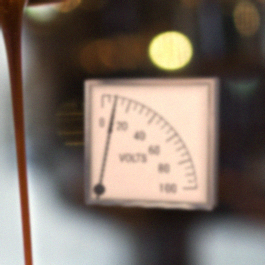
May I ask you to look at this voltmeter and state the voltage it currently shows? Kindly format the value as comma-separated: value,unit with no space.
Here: 10,V
